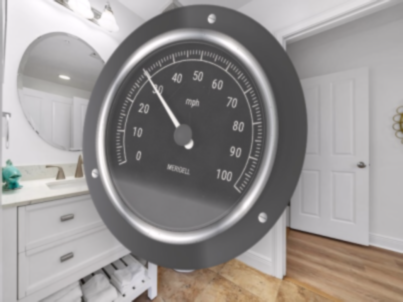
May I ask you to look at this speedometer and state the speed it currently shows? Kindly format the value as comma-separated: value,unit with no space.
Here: 30,mph
